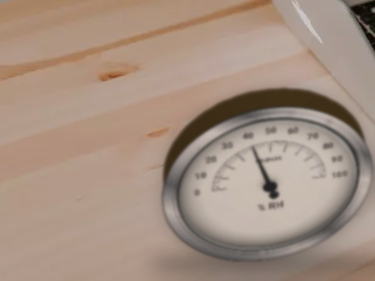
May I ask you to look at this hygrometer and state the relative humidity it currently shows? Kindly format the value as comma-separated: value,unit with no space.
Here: 40,%
